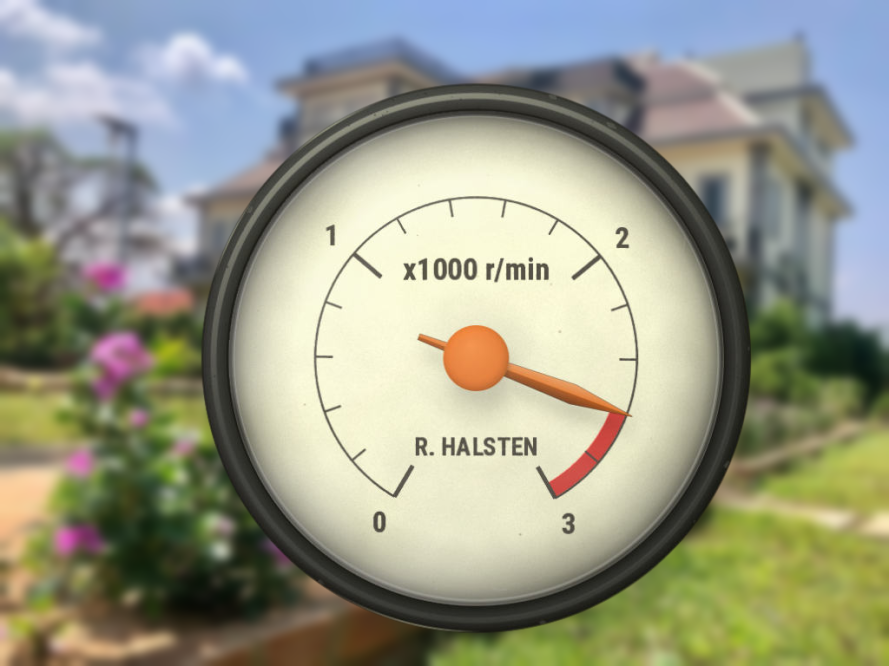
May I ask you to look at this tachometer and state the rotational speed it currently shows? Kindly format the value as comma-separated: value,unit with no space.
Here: 2600,rpm
